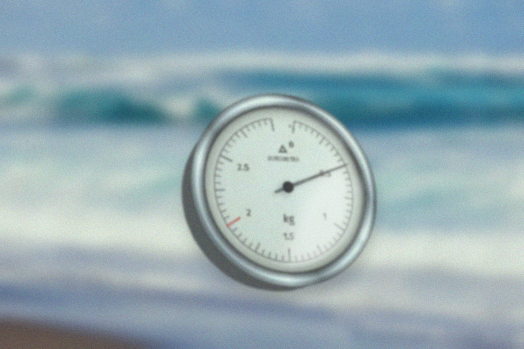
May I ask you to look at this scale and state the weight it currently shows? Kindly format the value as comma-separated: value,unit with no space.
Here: 0.5,kg
